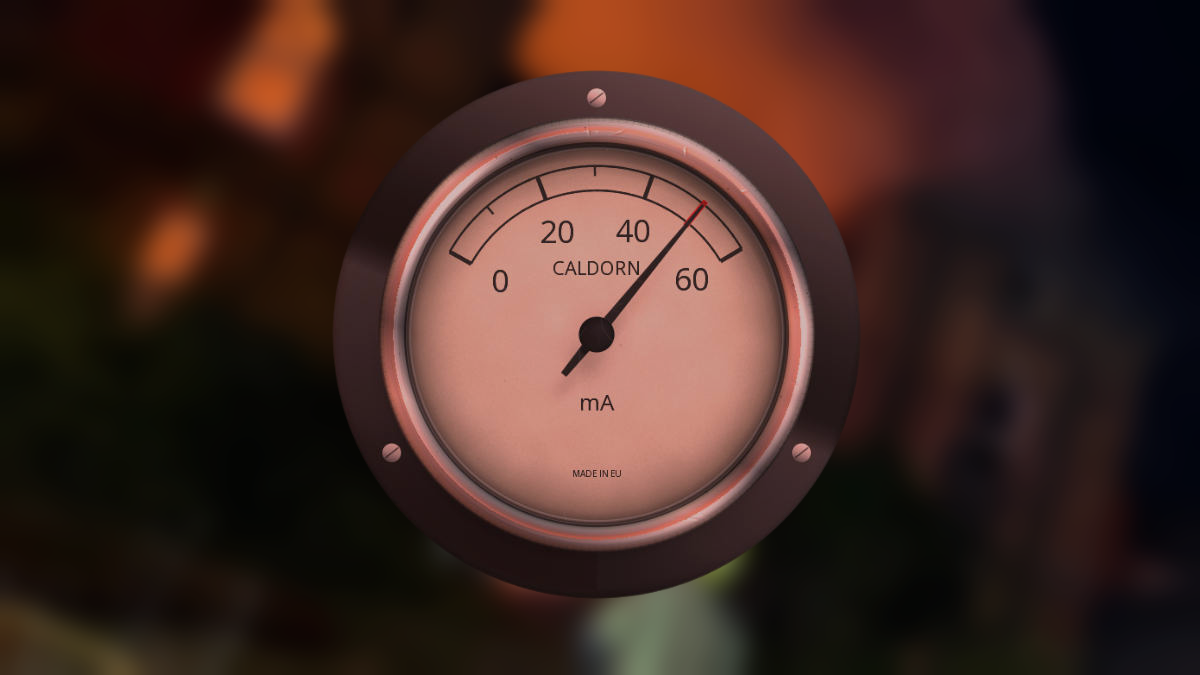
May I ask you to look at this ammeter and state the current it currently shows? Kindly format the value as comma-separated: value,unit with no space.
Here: 50,mA
